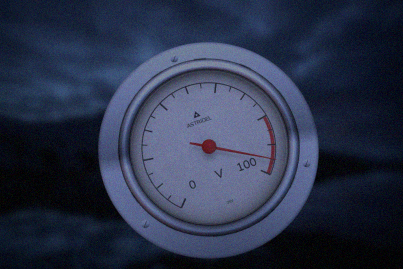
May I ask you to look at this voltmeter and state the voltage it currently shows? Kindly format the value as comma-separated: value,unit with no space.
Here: 95,V
